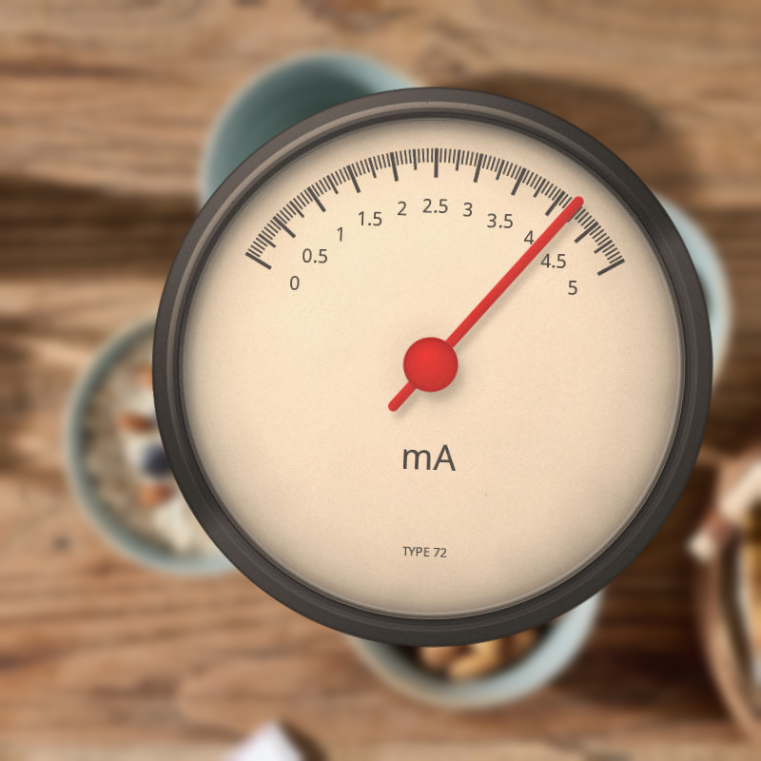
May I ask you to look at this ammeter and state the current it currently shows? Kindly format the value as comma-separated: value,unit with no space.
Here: 4.2,mA
